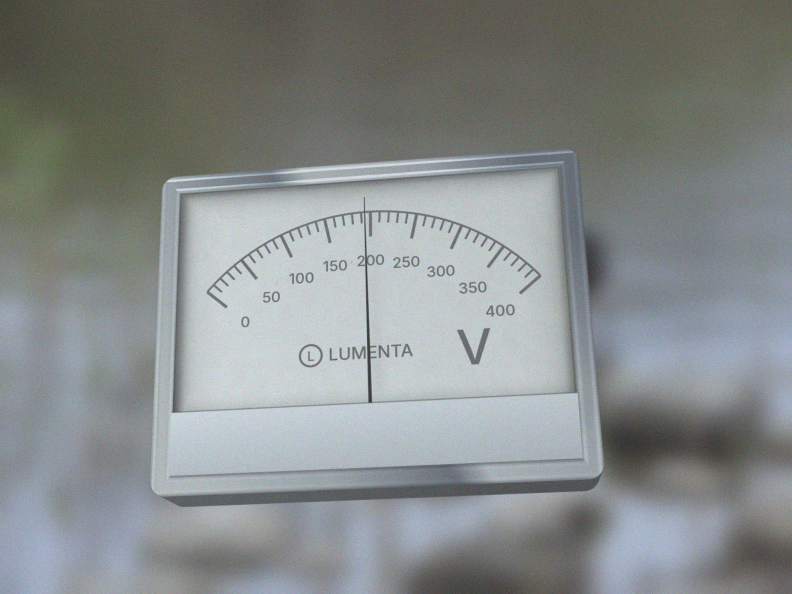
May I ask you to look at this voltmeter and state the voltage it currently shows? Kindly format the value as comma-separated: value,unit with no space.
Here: 195,V
